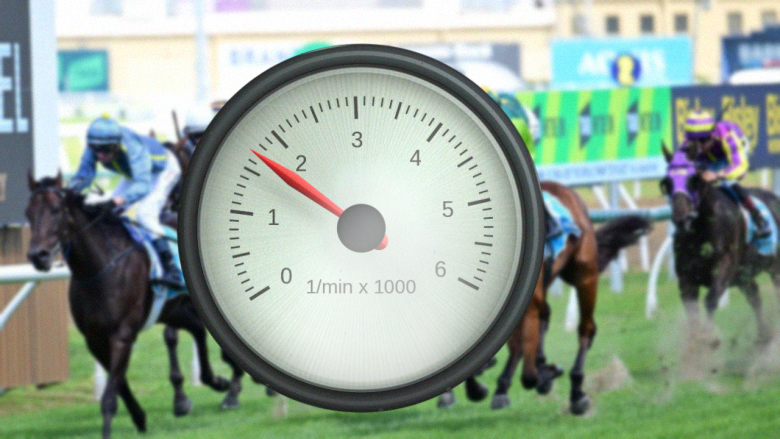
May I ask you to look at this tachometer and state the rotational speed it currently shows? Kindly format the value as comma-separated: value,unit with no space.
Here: 1700,rpm
